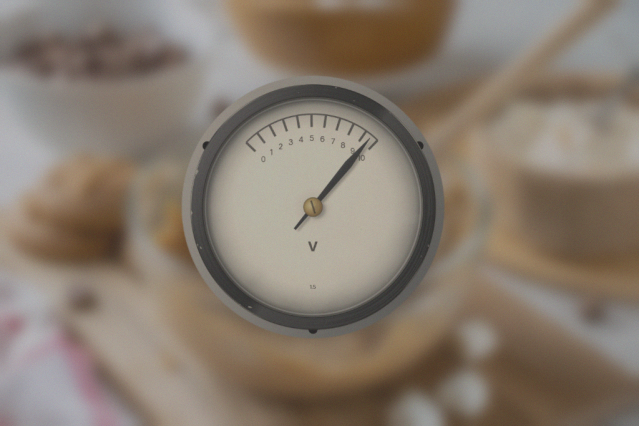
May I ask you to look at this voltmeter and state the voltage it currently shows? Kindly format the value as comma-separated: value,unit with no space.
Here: 9.5,V
